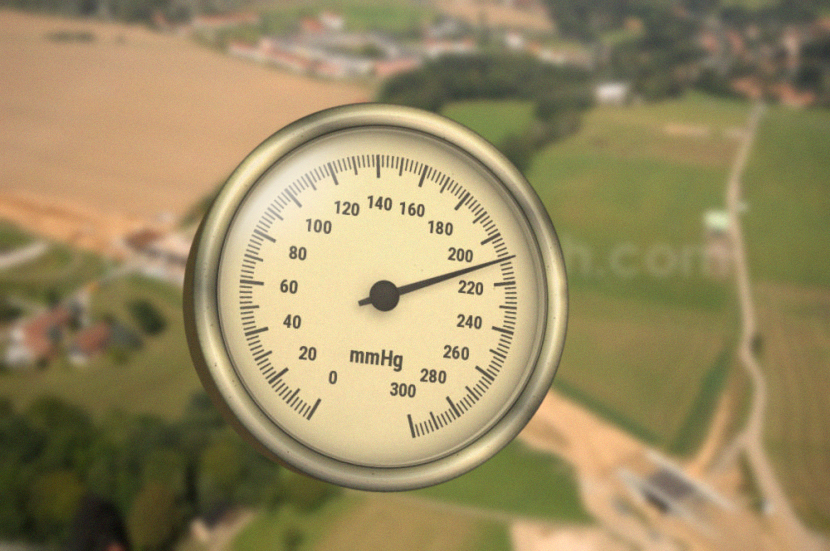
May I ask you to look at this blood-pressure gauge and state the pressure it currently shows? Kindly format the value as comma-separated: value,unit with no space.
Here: 210,mmHg
